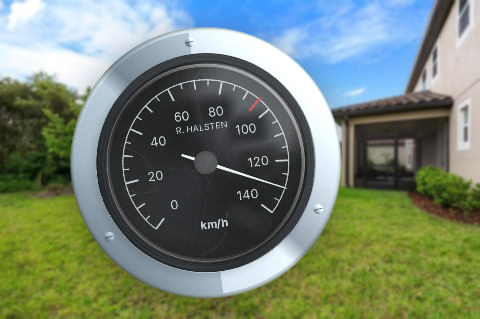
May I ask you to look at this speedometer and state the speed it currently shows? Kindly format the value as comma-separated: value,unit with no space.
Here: 130,km/h
